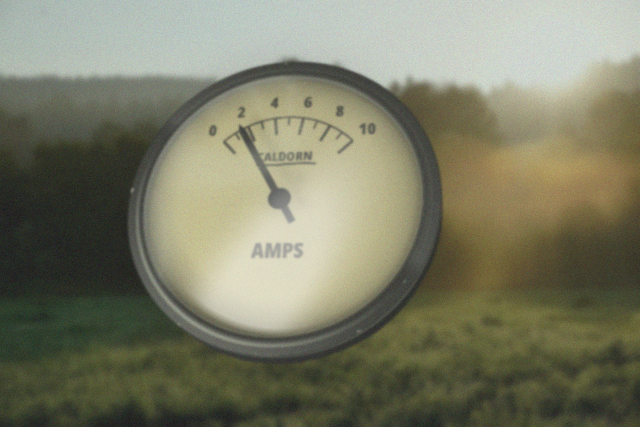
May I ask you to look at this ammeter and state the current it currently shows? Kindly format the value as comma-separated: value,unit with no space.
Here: 1.5,A
